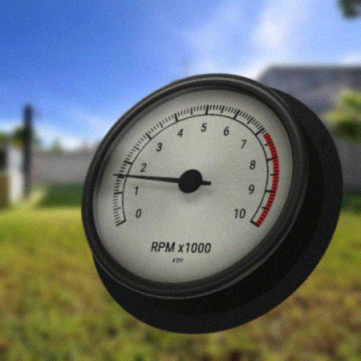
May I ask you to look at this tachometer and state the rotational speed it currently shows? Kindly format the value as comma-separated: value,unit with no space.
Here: 1500,rpm
